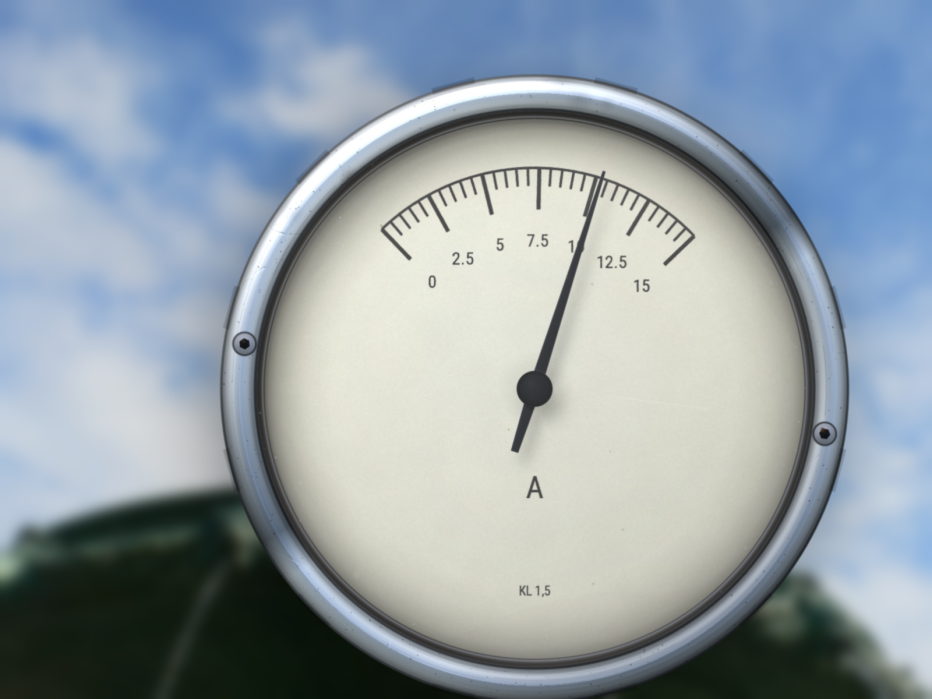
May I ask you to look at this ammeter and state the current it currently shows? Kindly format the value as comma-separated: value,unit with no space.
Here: 10.25,A
